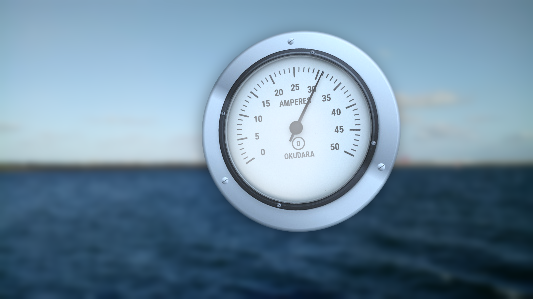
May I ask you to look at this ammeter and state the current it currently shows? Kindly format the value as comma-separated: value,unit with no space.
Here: 31,A
